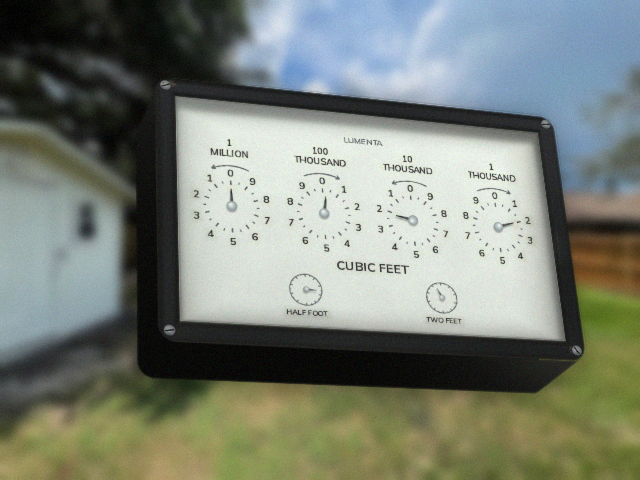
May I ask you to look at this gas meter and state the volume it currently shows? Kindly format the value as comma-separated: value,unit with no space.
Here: 2200,ft³
